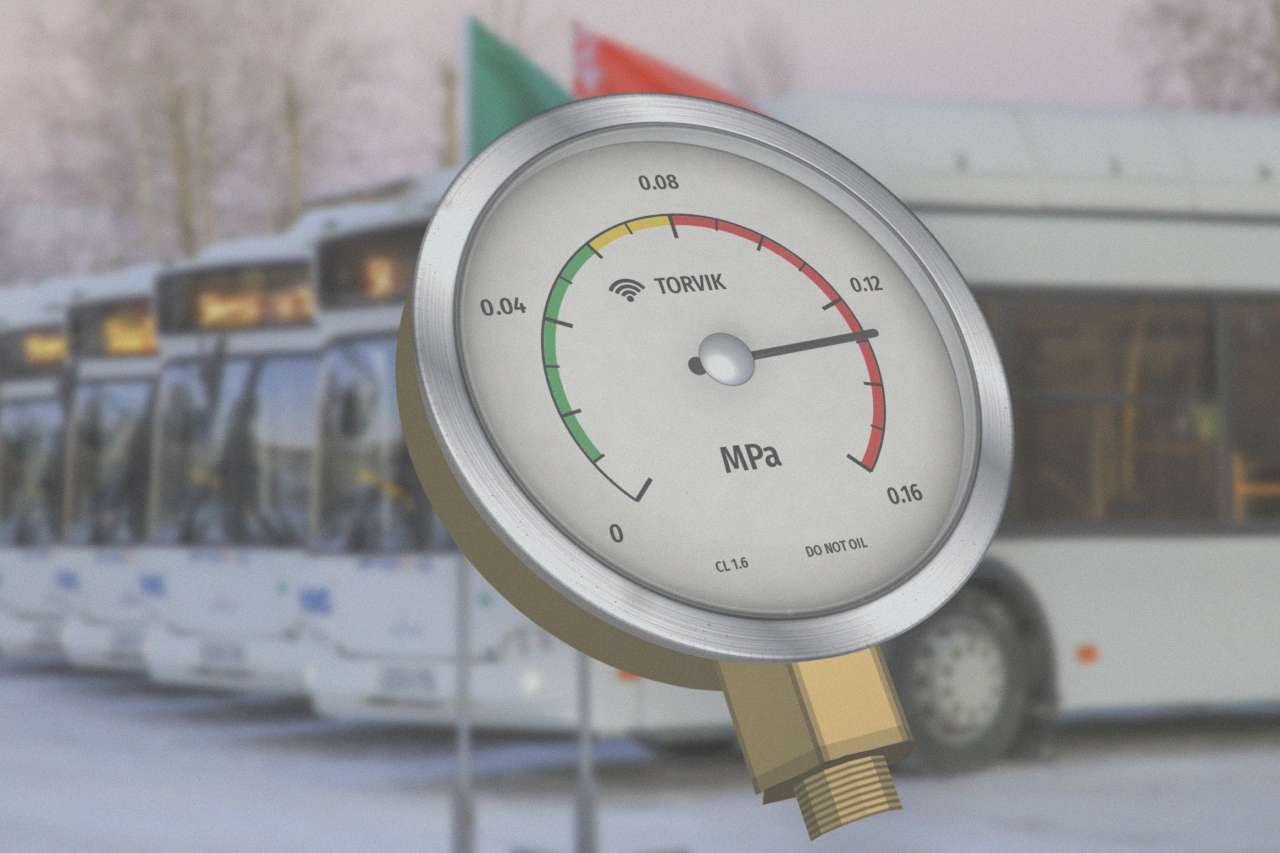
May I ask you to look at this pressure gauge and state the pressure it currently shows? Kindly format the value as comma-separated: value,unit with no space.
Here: 0.13,MPa
